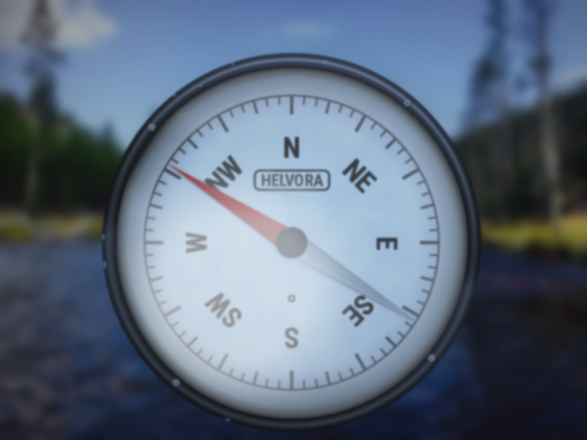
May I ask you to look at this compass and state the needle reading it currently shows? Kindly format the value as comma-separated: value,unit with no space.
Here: 302.5,°
